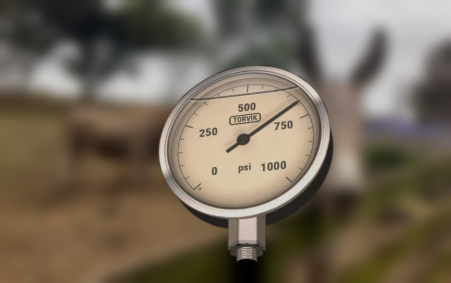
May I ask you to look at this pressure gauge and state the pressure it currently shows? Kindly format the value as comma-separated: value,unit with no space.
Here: 700,psi
